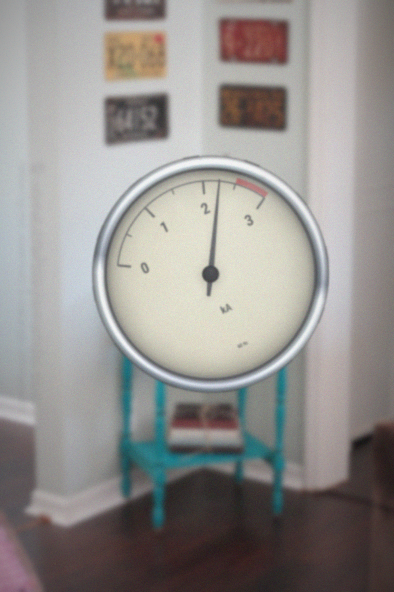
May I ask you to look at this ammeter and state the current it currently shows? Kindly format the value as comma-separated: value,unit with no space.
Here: 2.25,kA
